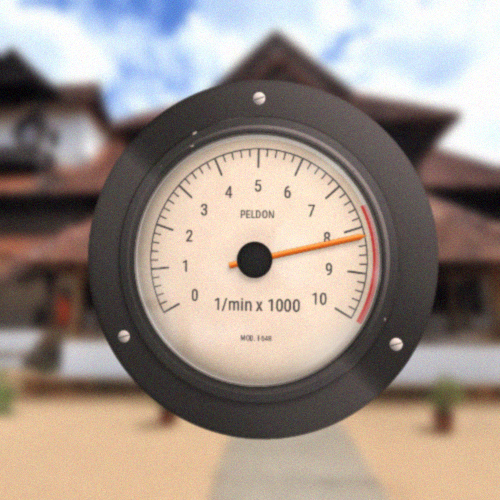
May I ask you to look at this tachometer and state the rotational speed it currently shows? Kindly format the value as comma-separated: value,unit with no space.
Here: 8200,rpm
